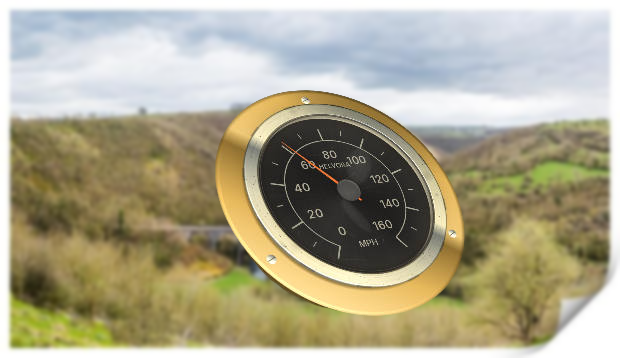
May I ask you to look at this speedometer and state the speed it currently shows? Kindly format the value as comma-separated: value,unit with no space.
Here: 60,mph
